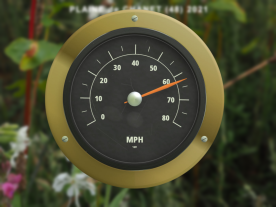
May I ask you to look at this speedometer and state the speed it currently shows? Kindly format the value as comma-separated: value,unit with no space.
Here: 62.5,mph
